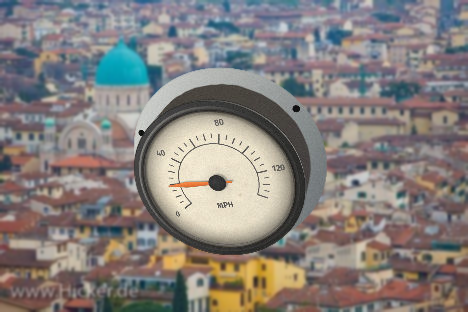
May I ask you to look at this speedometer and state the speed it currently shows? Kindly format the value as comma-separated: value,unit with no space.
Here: 20,mph
